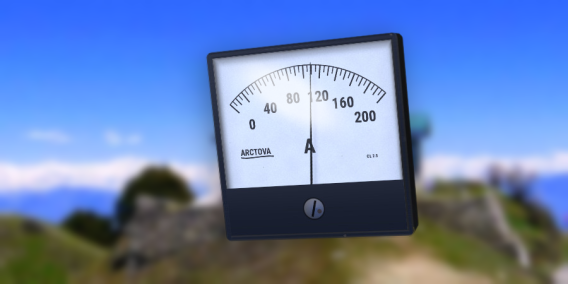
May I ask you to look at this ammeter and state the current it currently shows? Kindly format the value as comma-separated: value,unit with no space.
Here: 110,A
